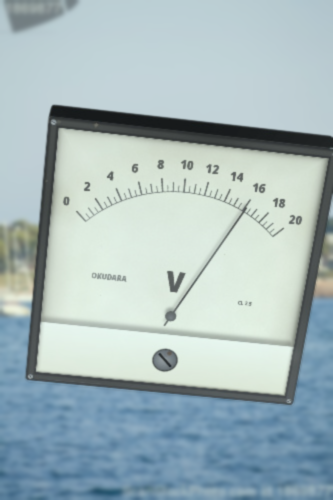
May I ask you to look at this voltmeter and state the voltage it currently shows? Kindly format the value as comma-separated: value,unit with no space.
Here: 16,V
